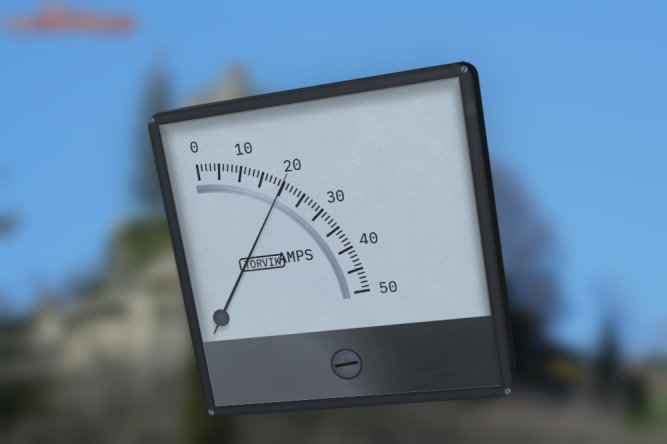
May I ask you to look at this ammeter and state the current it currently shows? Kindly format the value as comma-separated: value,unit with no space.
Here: 20,A
